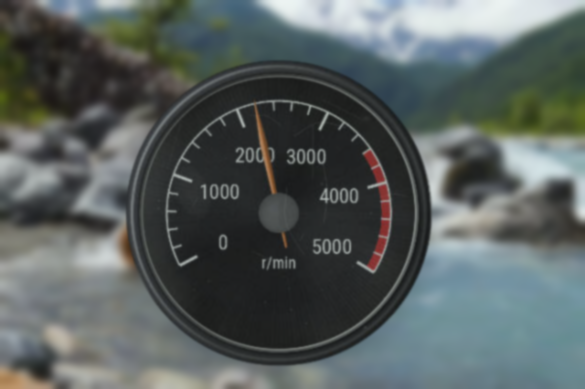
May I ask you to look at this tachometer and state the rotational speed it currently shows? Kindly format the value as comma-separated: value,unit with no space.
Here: 2200,rpm
